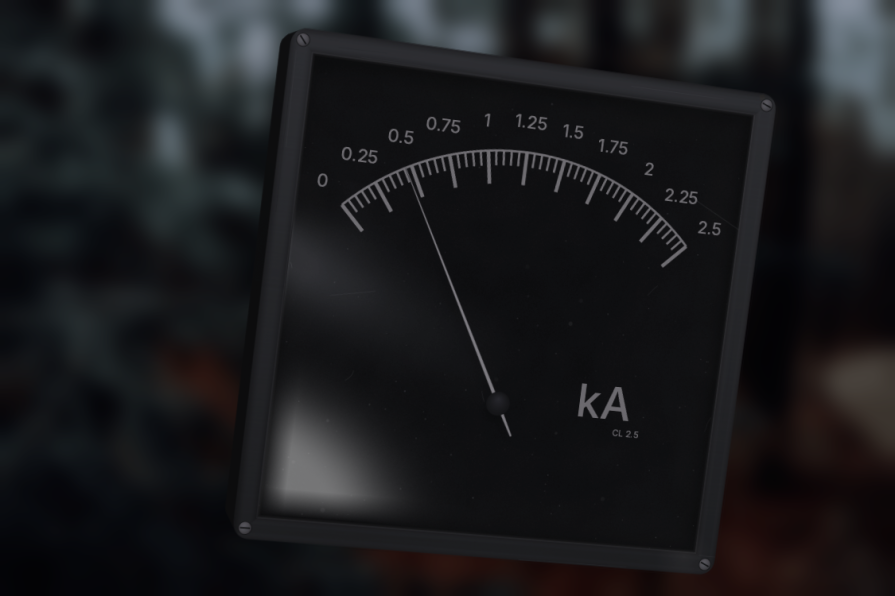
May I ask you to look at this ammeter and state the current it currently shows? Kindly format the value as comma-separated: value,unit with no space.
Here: 0.45,kA
